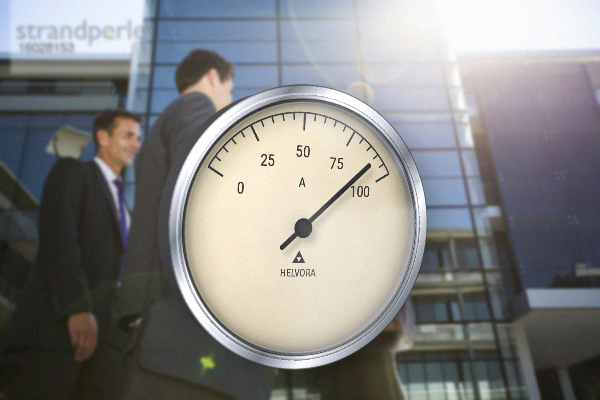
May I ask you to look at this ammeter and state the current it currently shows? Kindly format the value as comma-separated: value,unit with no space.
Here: 90,A
